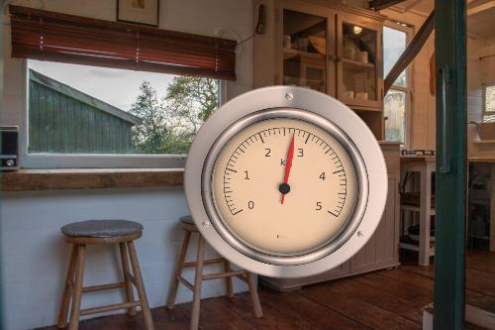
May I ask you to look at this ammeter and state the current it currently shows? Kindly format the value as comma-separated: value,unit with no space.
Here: 2.7,kA
